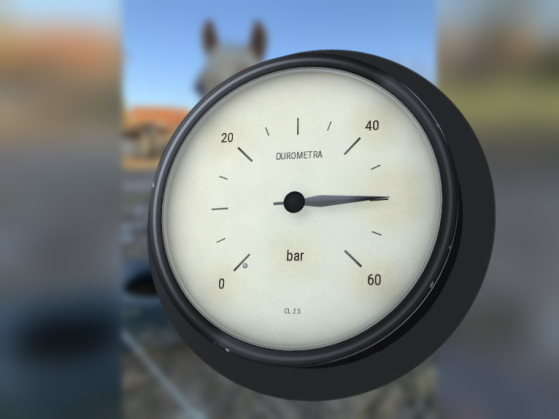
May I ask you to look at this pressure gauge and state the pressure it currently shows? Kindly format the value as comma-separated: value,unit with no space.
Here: 50,bar
